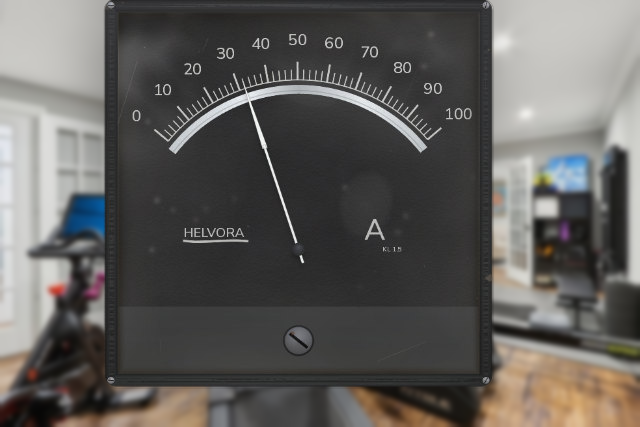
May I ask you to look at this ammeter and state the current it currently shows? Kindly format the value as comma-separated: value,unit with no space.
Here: 32,A
